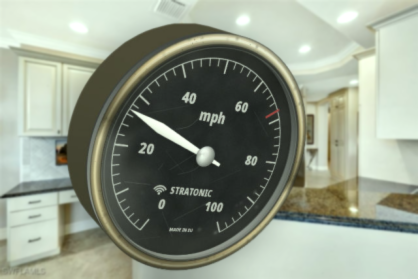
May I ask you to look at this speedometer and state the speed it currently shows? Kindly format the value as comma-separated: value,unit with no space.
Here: 27,mph
